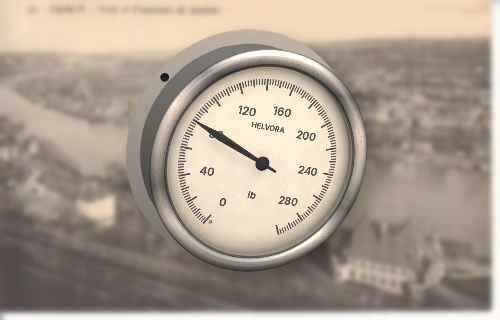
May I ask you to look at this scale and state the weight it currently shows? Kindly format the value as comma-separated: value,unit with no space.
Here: 80,lb
